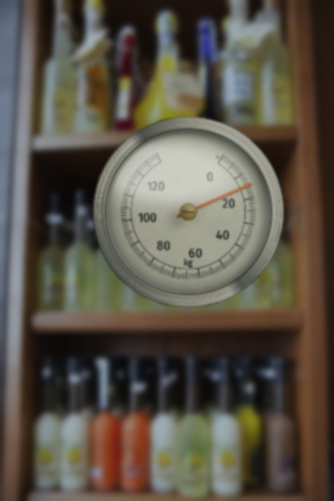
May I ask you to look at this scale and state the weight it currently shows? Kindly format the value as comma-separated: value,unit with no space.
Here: 15,kg
